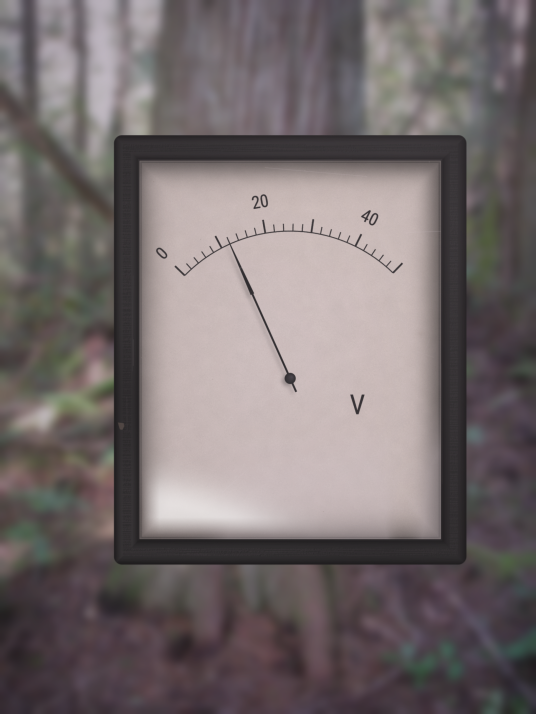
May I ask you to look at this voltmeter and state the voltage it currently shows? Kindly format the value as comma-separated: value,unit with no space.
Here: 12,V
